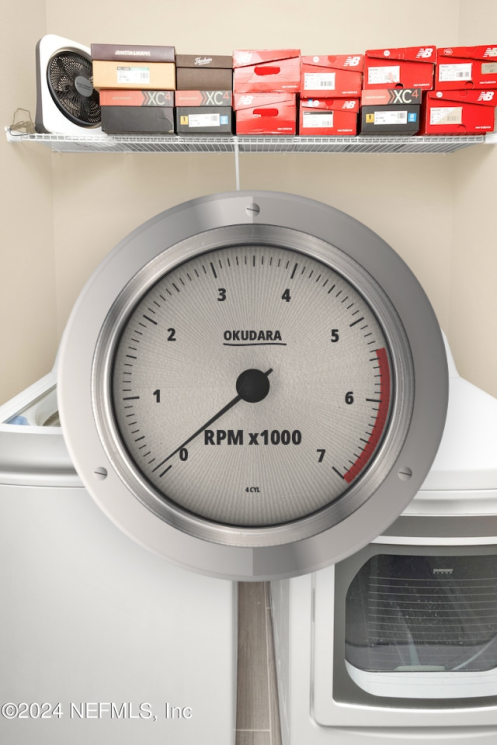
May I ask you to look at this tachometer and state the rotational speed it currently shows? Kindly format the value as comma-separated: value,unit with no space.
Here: 100,rpm
